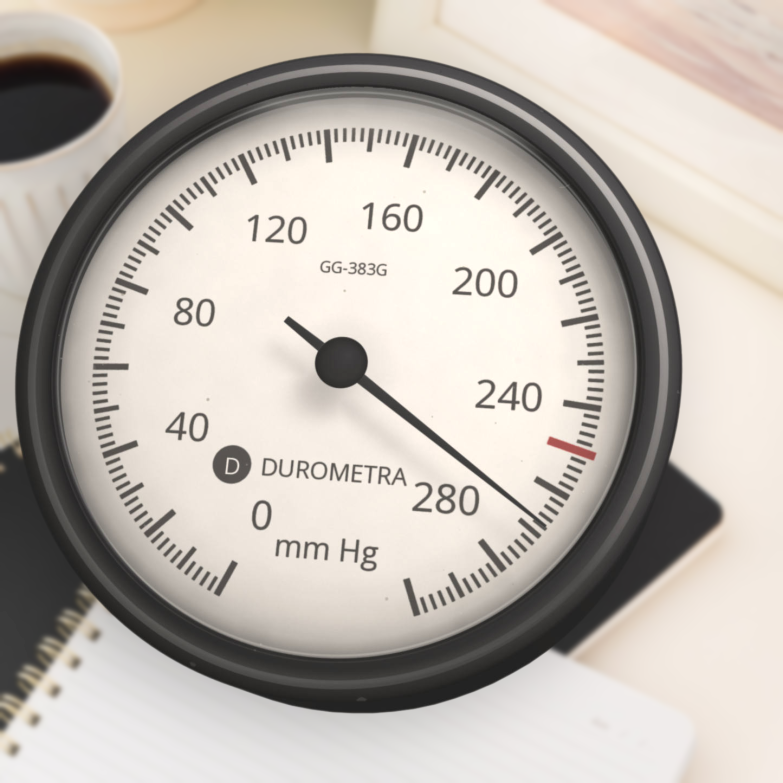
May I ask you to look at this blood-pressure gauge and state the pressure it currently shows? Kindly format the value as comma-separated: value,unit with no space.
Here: 268,mmHg
